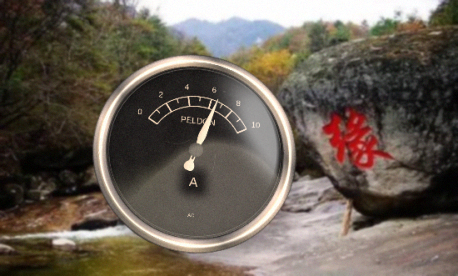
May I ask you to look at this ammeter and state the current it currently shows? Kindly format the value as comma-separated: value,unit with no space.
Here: 6.5,A
